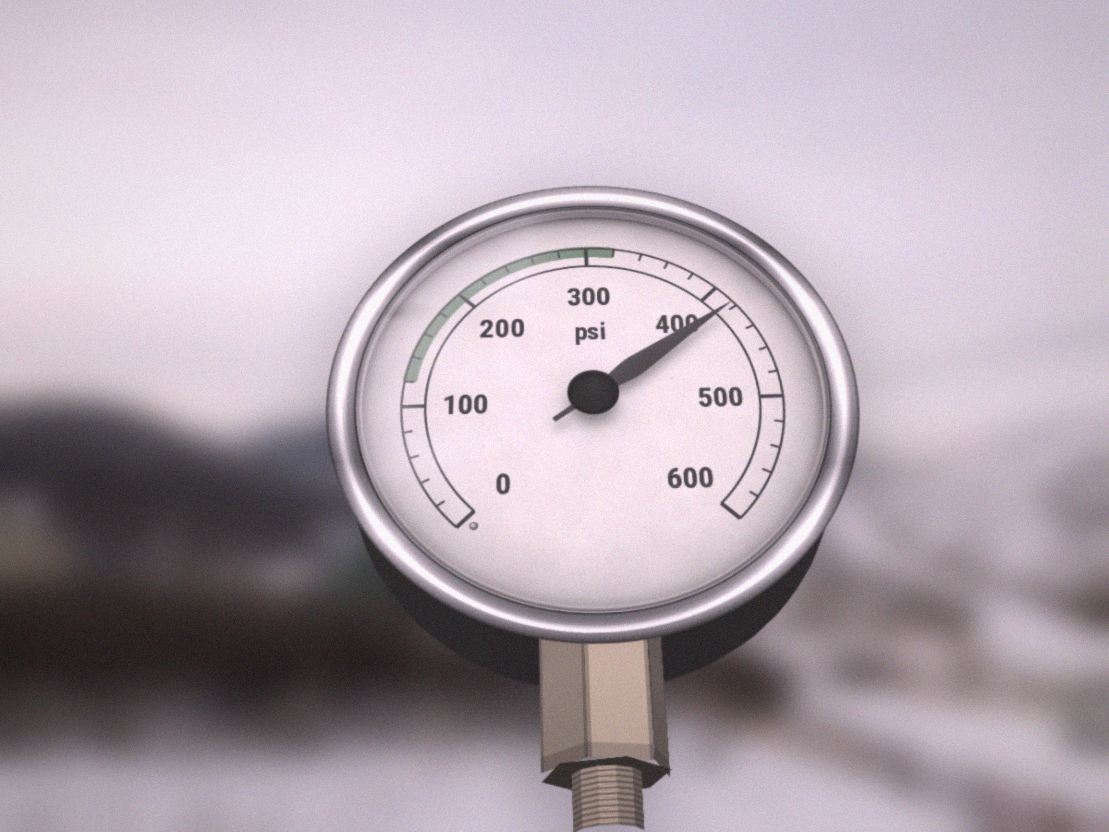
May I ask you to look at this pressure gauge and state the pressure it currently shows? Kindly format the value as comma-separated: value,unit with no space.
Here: 420,psi
